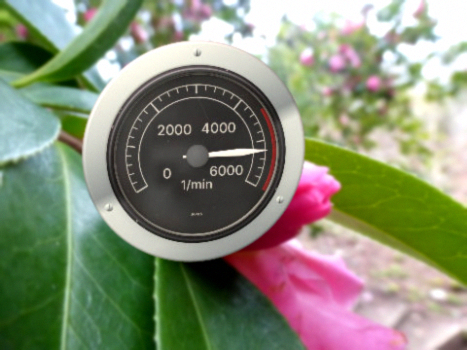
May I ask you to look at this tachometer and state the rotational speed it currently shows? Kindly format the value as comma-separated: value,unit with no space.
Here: 5200,rpm
